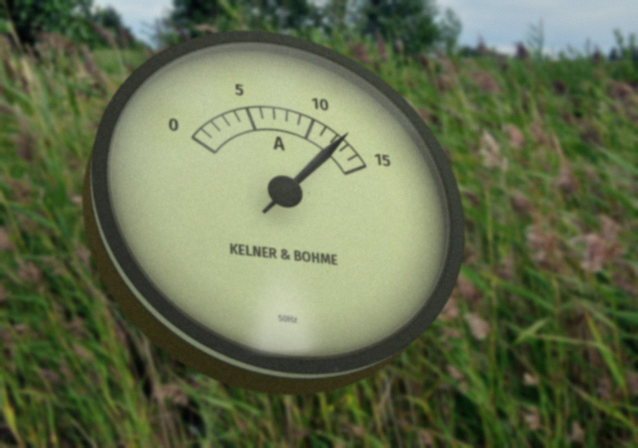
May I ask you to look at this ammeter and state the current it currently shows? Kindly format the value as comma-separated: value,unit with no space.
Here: 12.5,A
